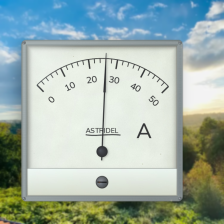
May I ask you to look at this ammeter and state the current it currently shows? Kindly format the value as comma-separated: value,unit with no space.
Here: 26,A
